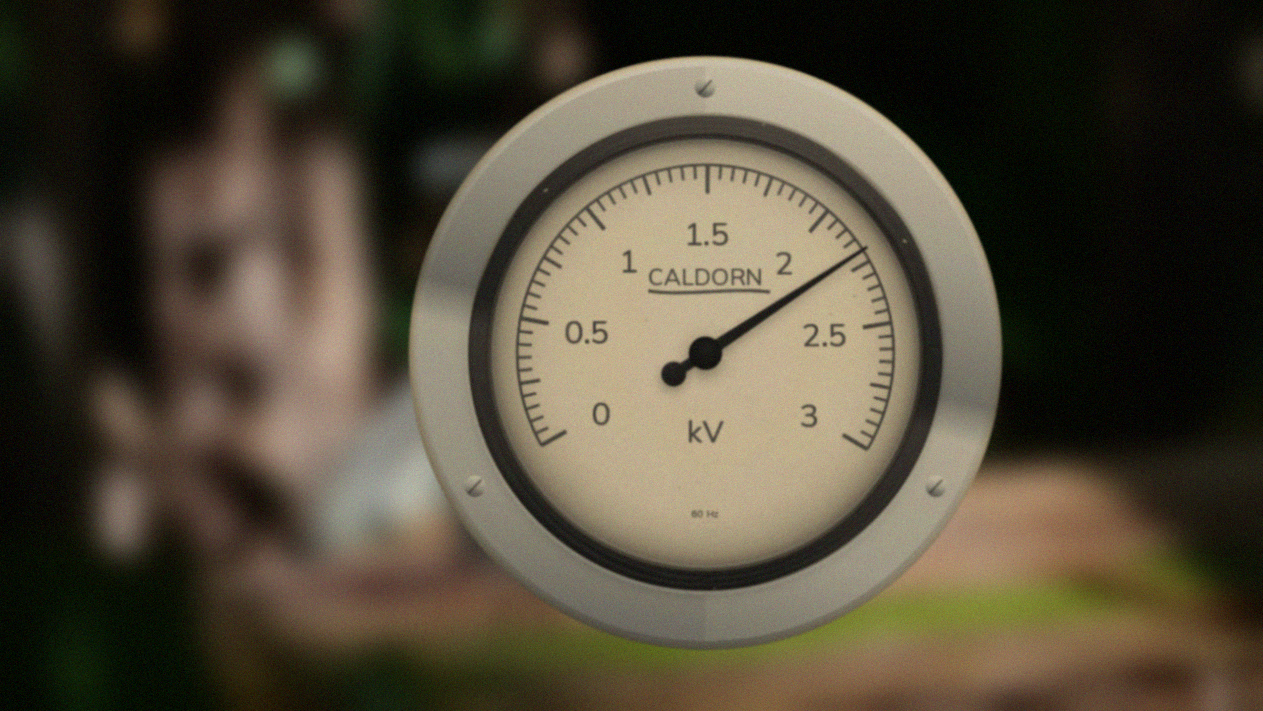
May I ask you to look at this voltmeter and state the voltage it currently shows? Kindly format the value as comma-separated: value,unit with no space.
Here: 2.2,kV
